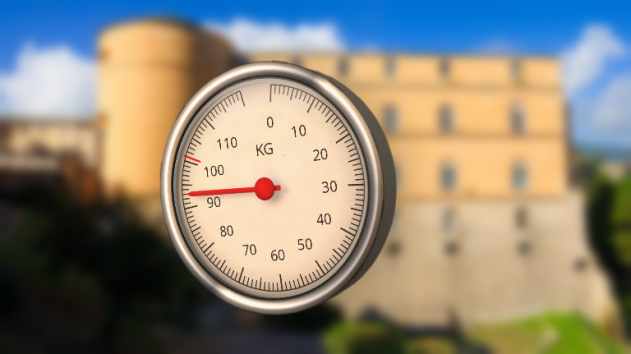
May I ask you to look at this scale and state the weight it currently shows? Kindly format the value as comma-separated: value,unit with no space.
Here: 93,kg
